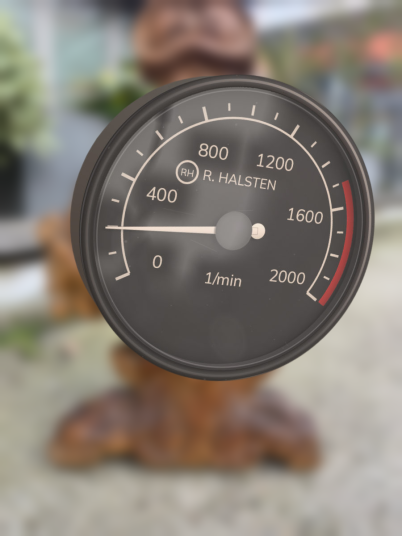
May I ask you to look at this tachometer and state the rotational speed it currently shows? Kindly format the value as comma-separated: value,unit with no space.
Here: 200,rpm
